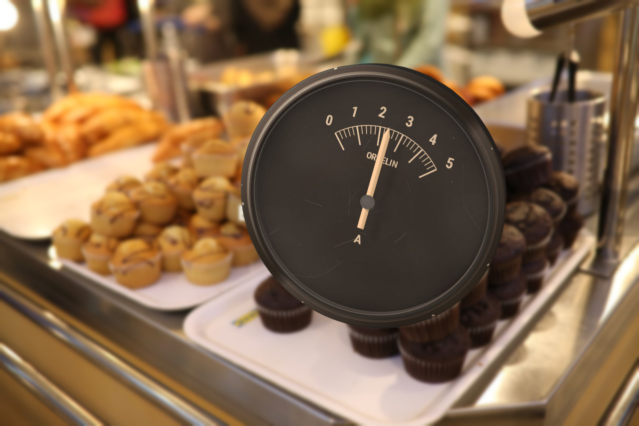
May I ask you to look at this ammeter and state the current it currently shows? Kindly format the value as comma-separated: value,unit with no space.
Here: 2.4,A
